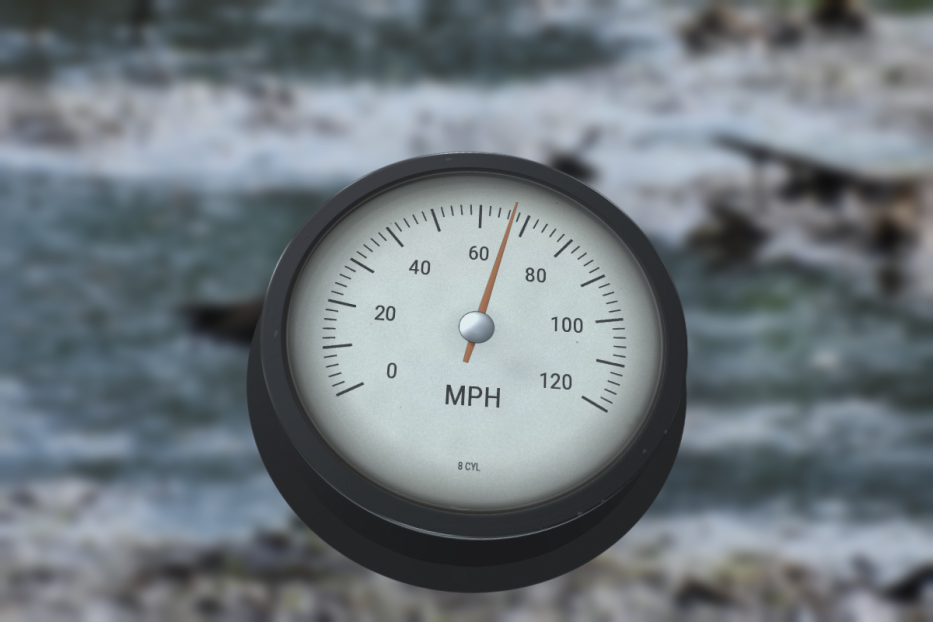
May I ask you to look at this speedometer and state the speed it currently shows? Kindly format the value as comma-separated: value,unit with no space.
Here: 67,mph
